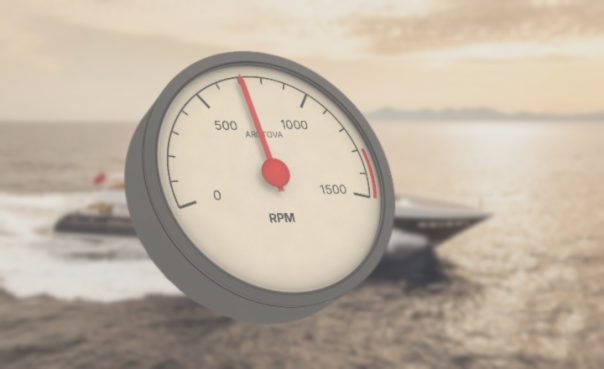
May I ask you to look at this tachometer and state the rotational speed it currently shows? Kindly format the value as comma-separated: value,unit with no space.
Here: 700,rpm
